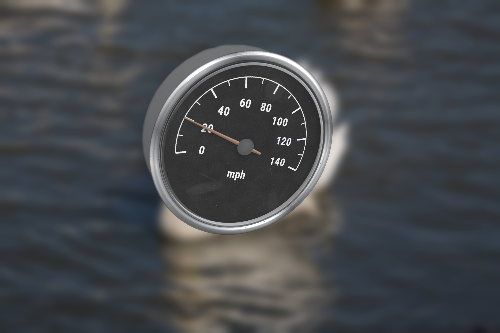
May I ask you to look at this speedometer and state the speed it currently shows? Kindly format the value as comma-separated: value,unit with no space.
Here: 20,mph
